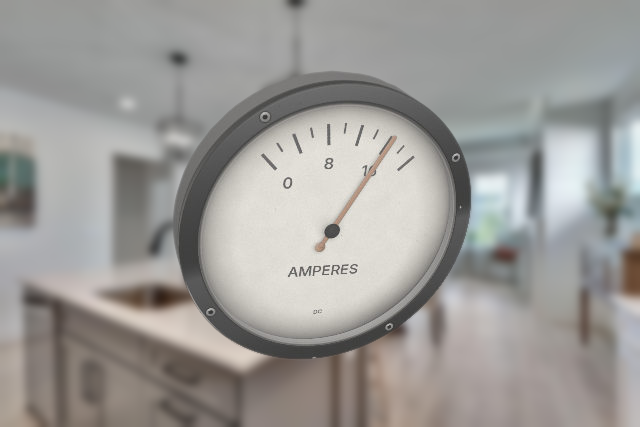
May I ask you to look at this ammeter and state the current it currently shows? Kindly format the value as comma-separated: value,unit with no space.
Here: 16,A
